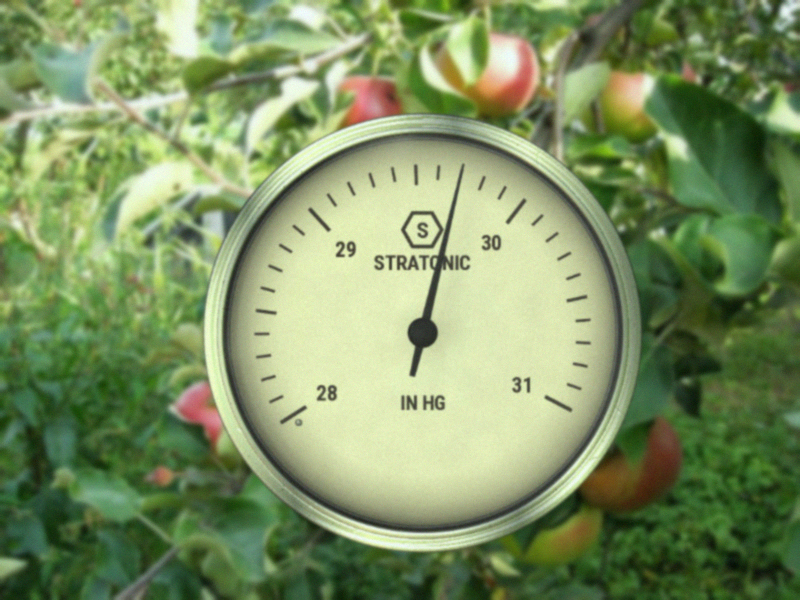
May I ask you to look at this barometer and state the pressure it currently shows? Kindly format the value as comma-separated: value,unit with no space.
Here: 29.7,inHg
